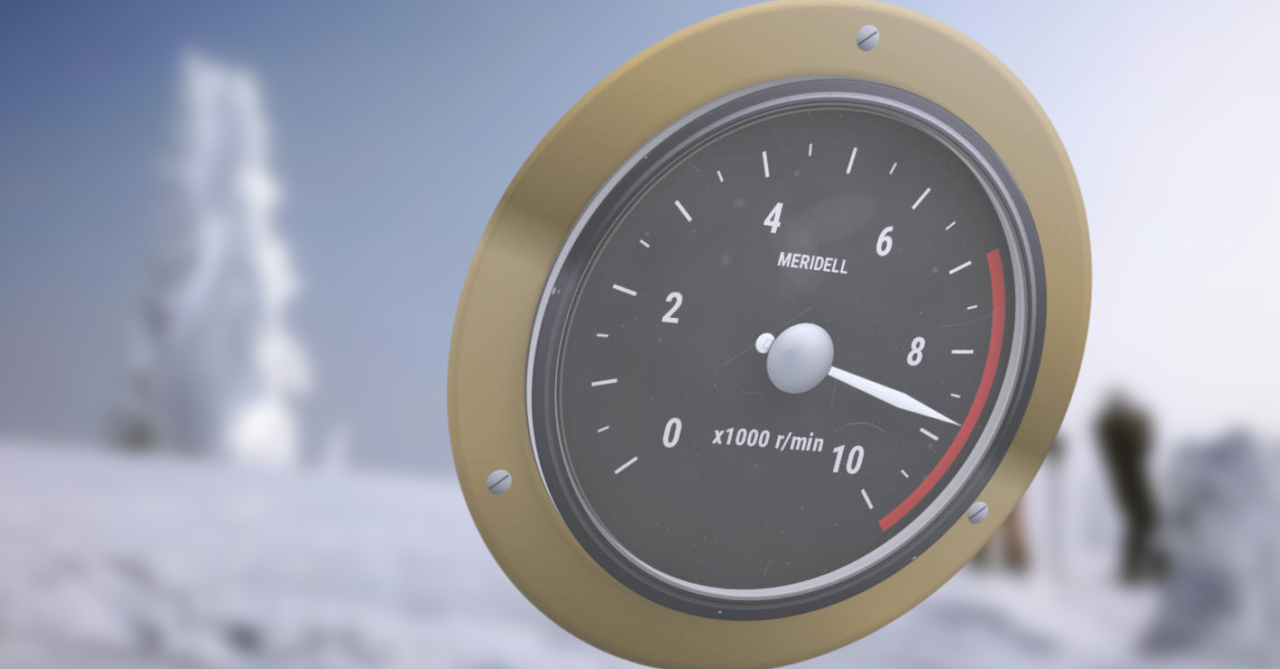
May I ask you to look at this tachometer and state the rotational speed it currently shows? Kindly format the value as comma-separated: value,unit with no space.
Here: 8750,rpm
